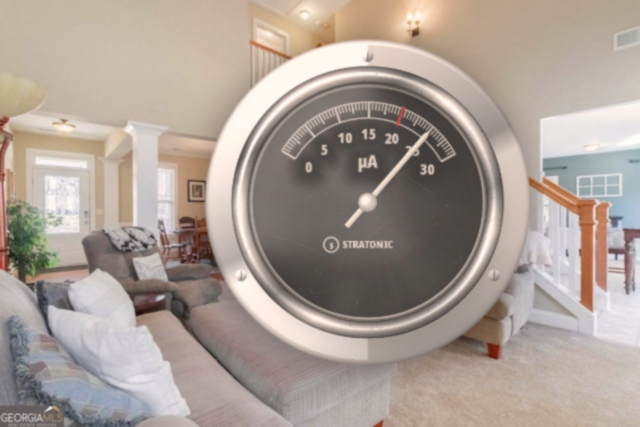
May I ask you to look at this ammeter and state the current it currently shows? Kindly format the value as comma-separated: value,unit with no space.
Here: 25,µA
